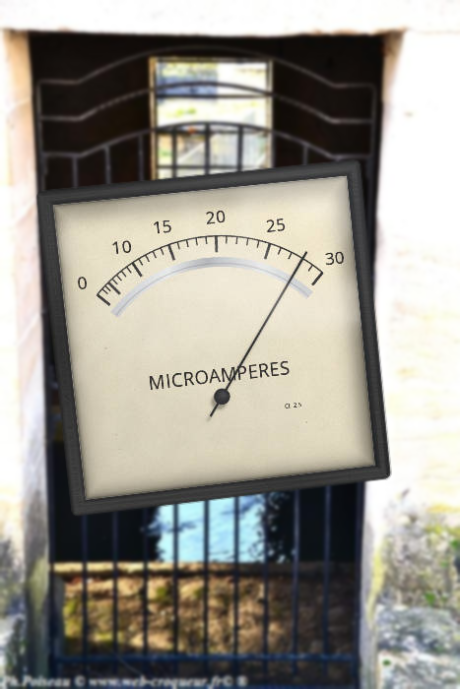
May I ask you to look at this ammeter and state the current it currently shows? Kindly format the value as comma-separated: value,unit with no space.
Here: 28,µA
